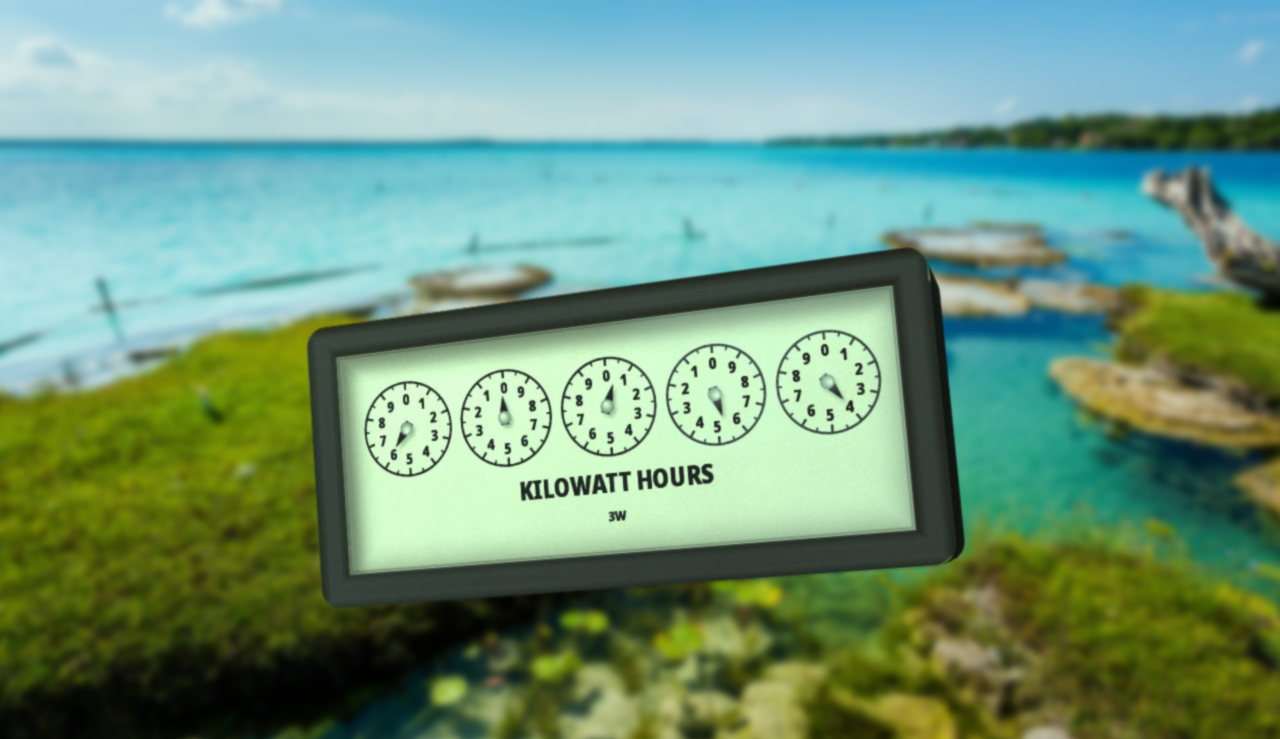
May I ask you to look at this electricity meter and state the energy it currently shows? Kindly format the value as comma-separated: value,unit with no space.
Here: 60054,kWh
